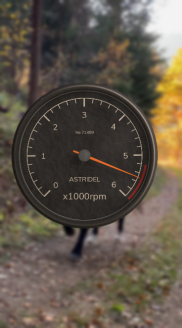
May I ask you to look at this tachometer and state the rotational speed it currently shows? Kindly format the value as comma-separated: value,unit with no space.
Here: 5500,rpm
